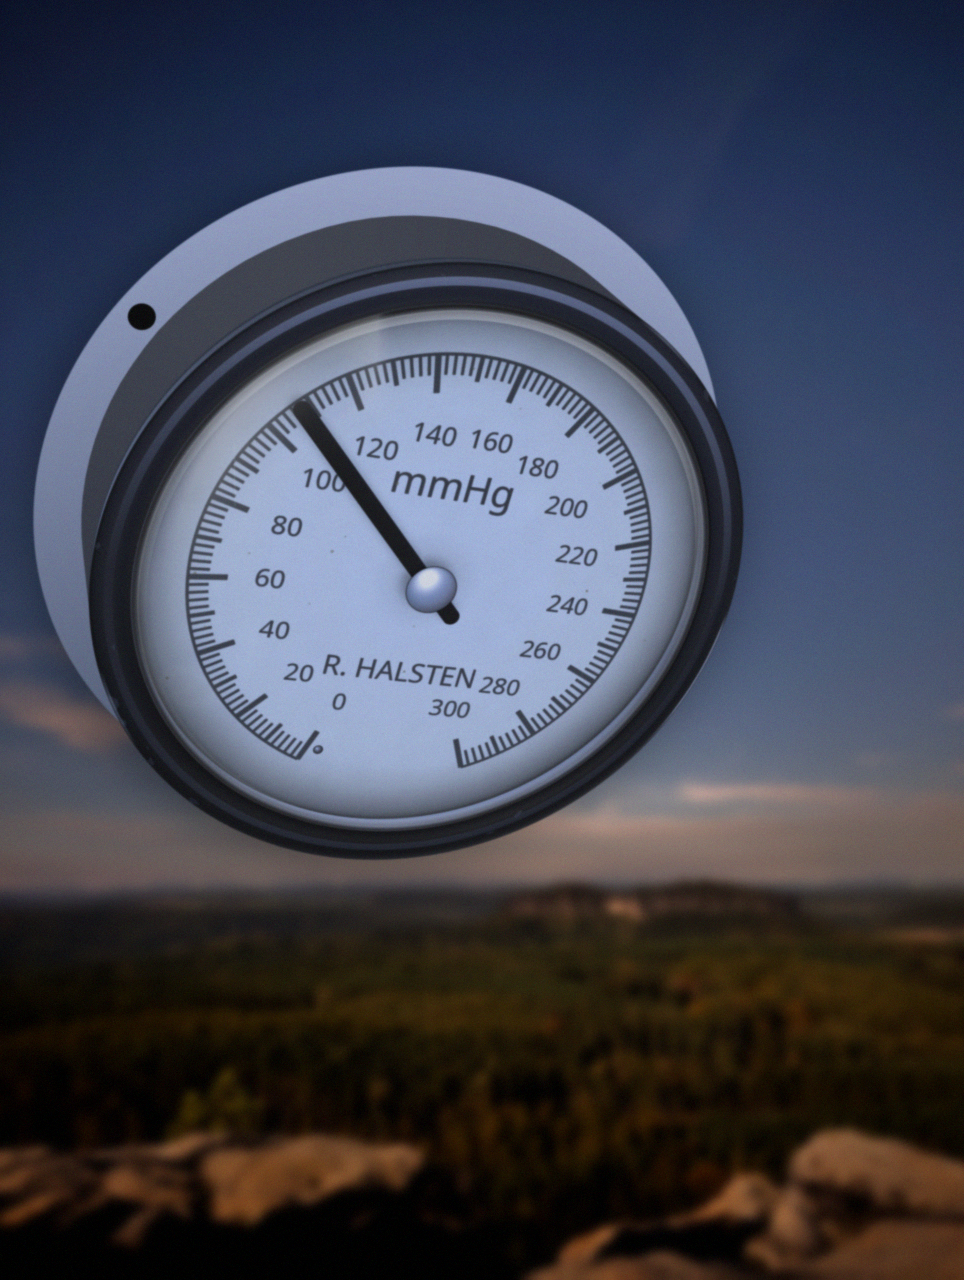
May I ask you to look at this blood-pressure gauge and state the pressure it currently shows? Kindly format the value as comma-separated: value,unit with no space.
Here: 108,mmHg
